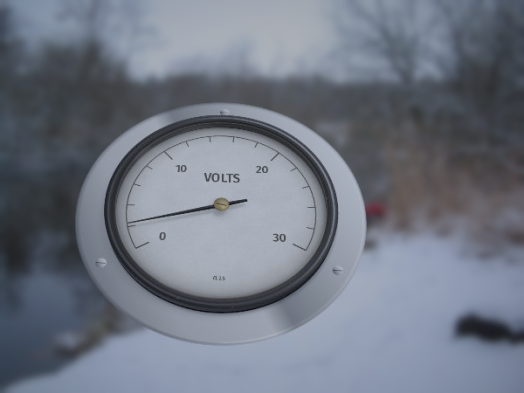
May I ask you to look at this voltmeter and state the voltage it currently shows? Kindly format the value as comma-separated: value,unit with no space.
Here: 2,V
